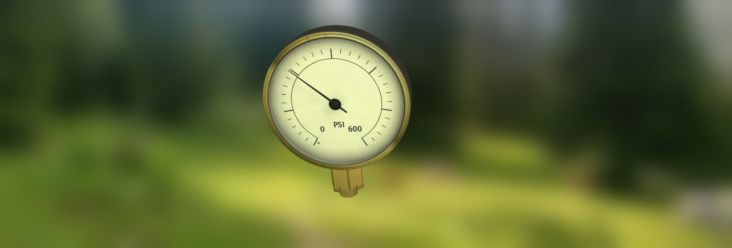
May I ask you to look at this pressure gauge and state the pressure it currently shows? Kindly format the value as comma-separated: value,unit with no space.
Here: 200,psi
